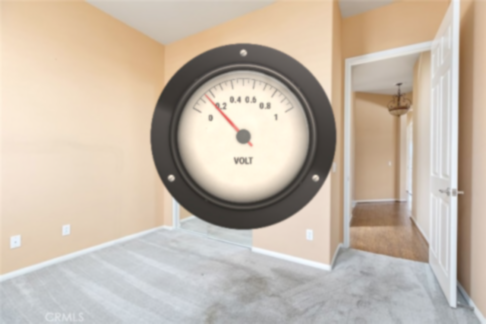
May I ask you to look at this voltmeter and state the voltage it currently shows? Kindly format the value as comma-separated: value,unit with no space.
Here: 0.15,V
